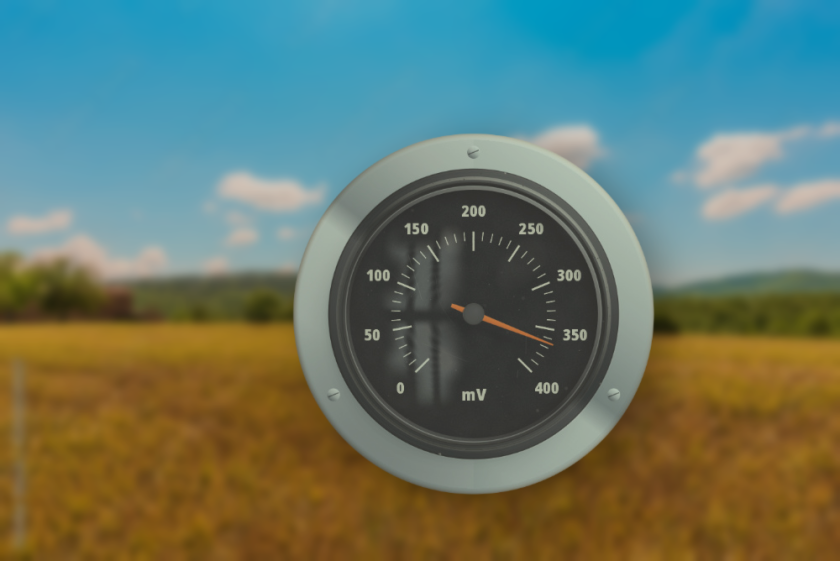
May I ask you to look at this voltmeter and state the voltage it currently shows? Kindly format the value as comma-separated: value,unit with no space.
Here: 365,mV
